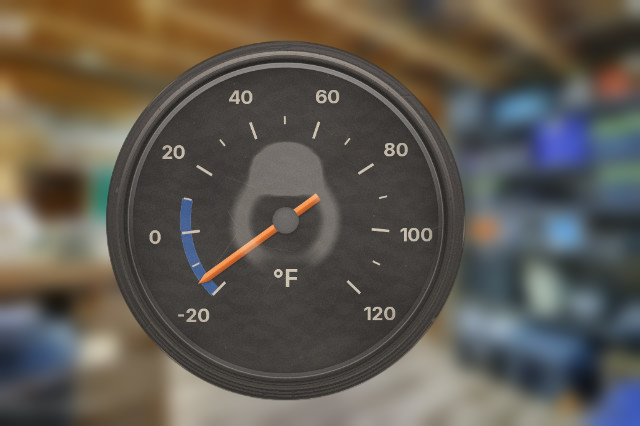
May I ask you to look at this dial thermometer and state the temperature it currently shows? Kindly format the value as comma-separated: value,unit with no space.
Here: -15,°F
